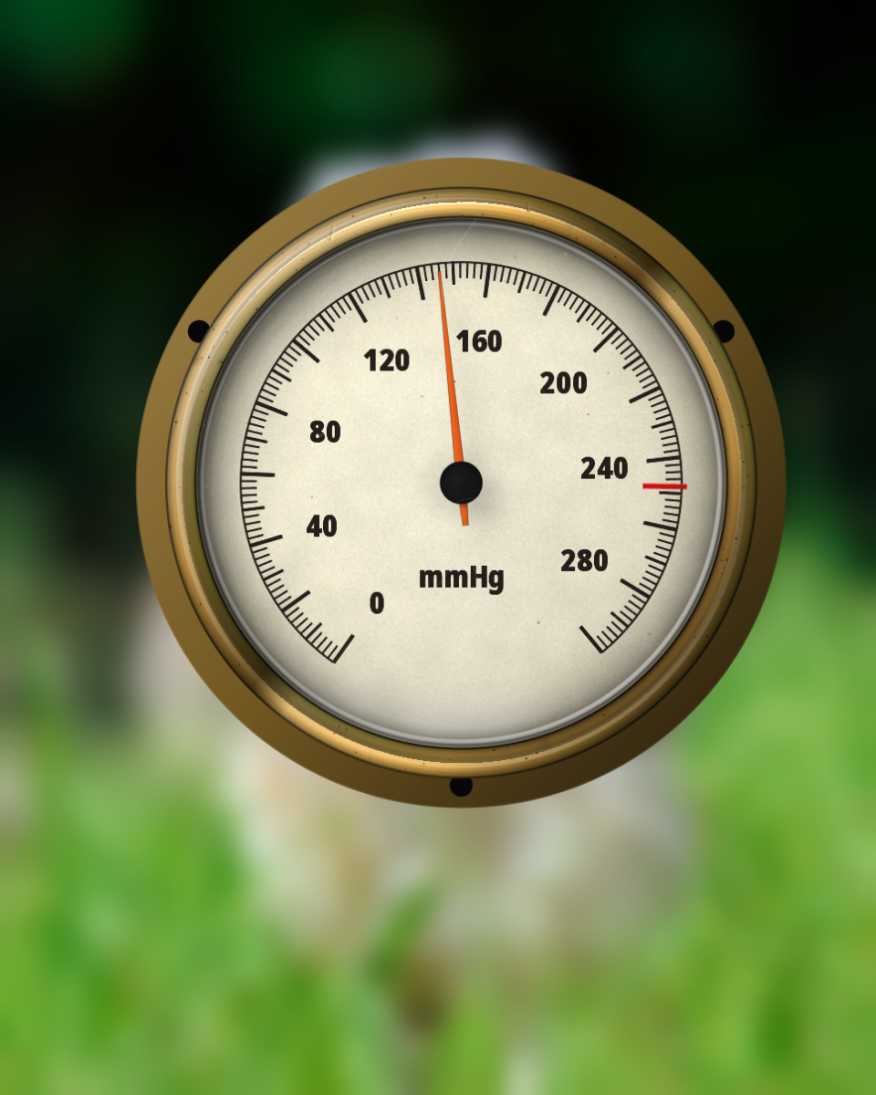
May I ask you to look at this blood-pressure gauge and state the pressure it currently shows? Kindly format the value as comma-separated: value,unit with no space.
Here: 146,mmHg
